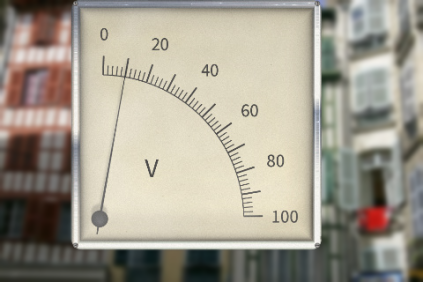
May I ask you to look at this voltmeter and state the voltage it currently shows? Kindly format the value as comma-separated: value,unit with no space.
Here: 10,V
